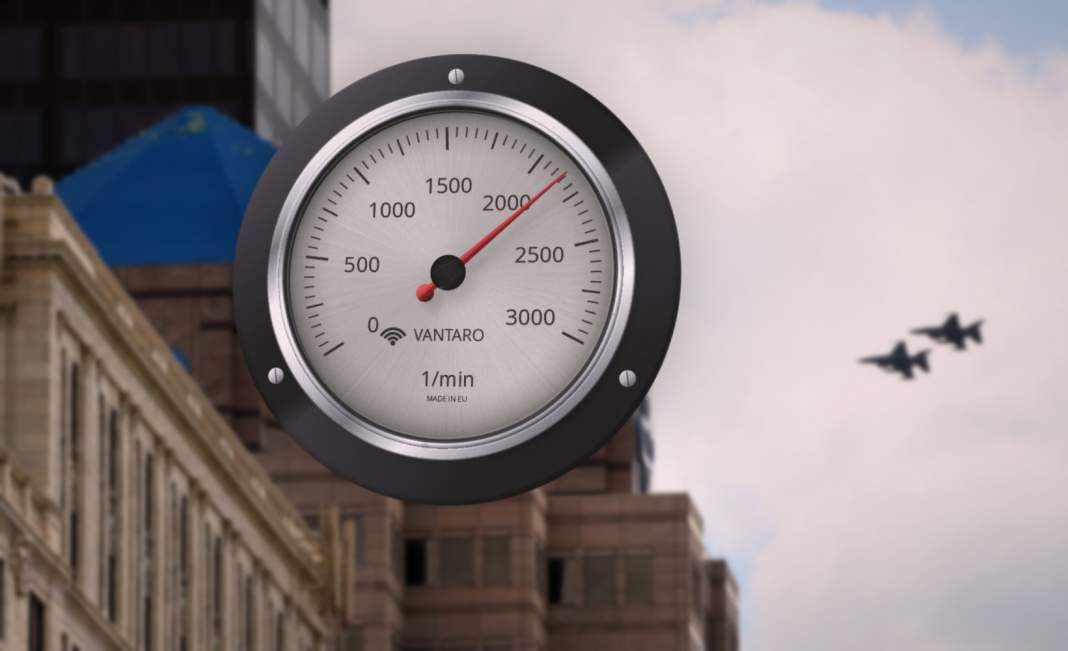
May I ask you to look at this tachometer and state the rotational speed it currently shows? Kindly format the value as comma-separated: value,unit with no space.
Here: 2150,rpm
